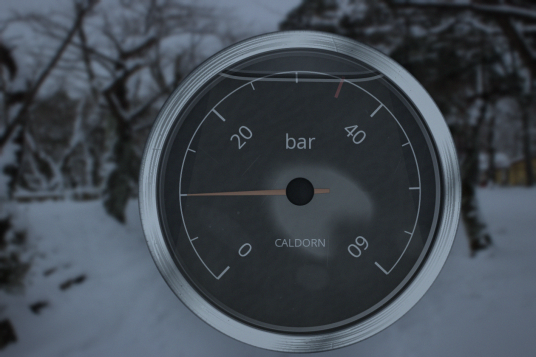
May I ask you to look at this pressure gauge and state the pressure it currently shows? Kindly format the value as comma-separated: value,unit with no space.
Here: 10,bar
